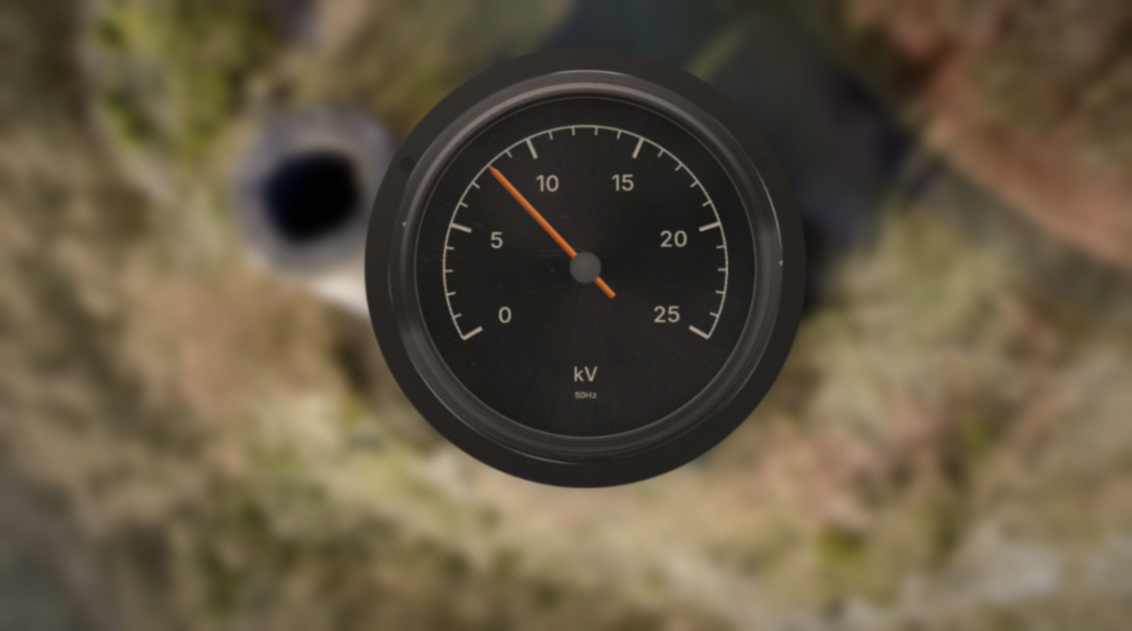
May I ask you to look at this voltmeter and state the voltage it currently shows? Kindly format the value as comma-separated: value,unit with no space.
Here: 8,kV
